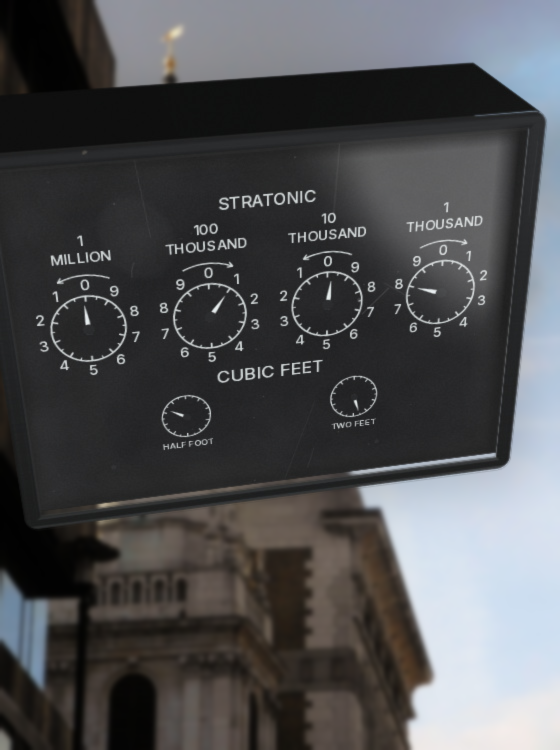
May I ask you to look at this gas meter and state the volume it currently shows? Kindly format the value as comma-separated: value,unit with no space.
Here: 9800,ft³
